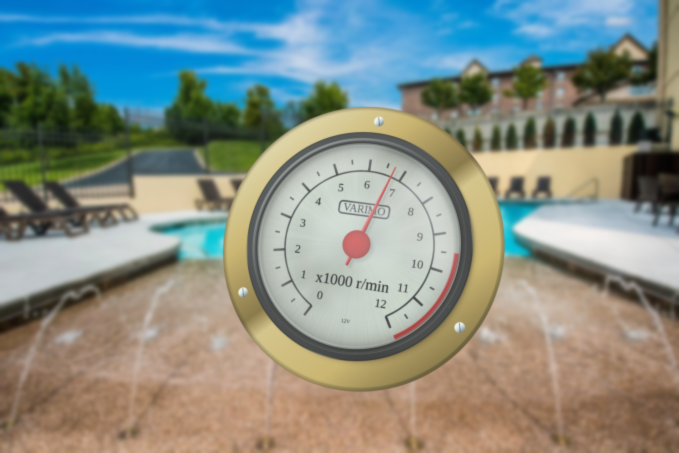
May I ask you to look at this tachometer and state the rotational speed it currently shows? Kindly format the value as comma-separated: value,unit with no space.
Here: 6750,rpm
